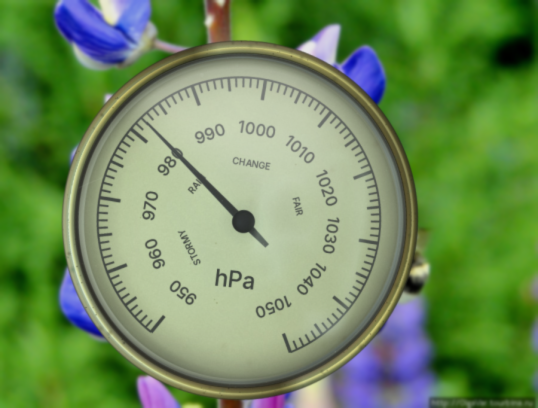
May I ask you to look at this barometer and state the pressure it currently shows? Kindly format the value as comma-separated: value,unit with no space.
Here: 982,hPa
